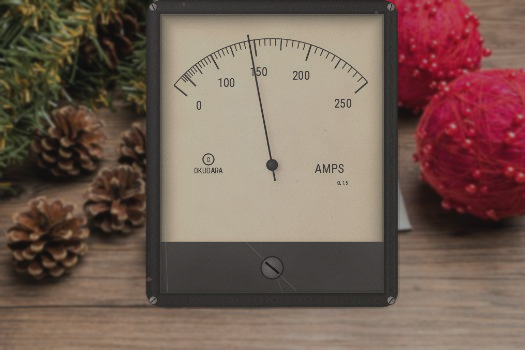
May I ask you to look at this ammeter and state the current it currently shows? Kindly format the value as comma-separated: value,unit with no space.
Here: 145,A
